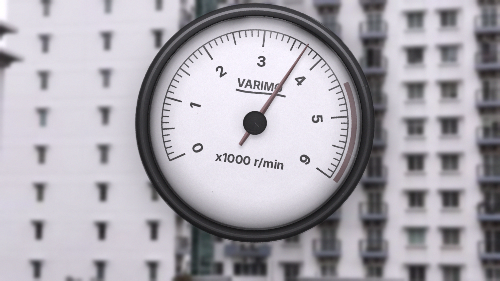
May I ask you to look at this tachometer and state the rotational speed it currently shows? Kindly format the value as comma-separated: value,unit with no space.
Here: 3700,rpm
